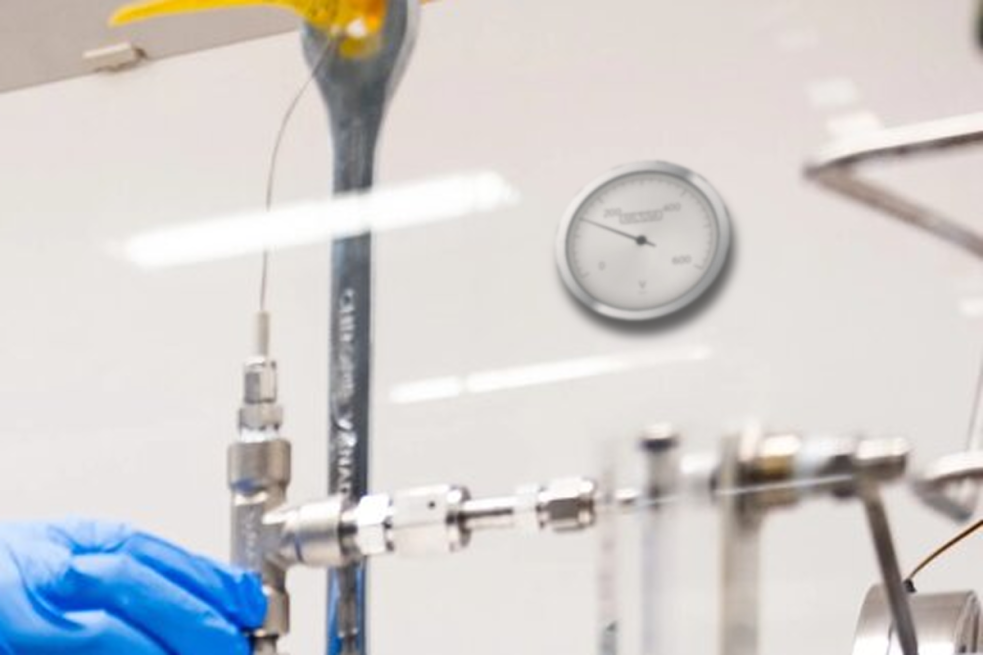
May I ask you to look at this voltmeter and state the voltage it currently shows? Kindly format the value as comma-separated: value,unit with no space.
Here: 140,V
